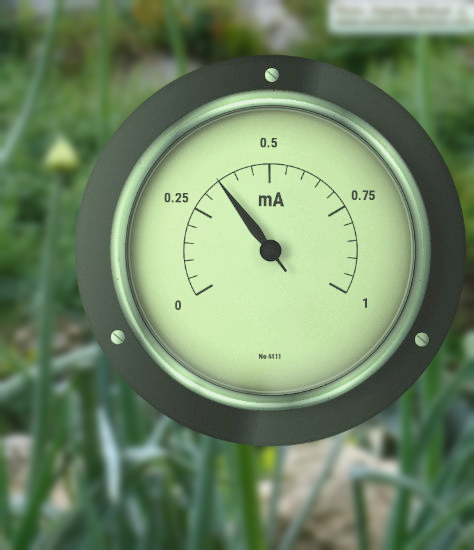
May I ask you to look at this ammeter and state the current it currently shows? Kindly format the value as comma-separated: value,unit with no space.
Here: 0.35,mA
